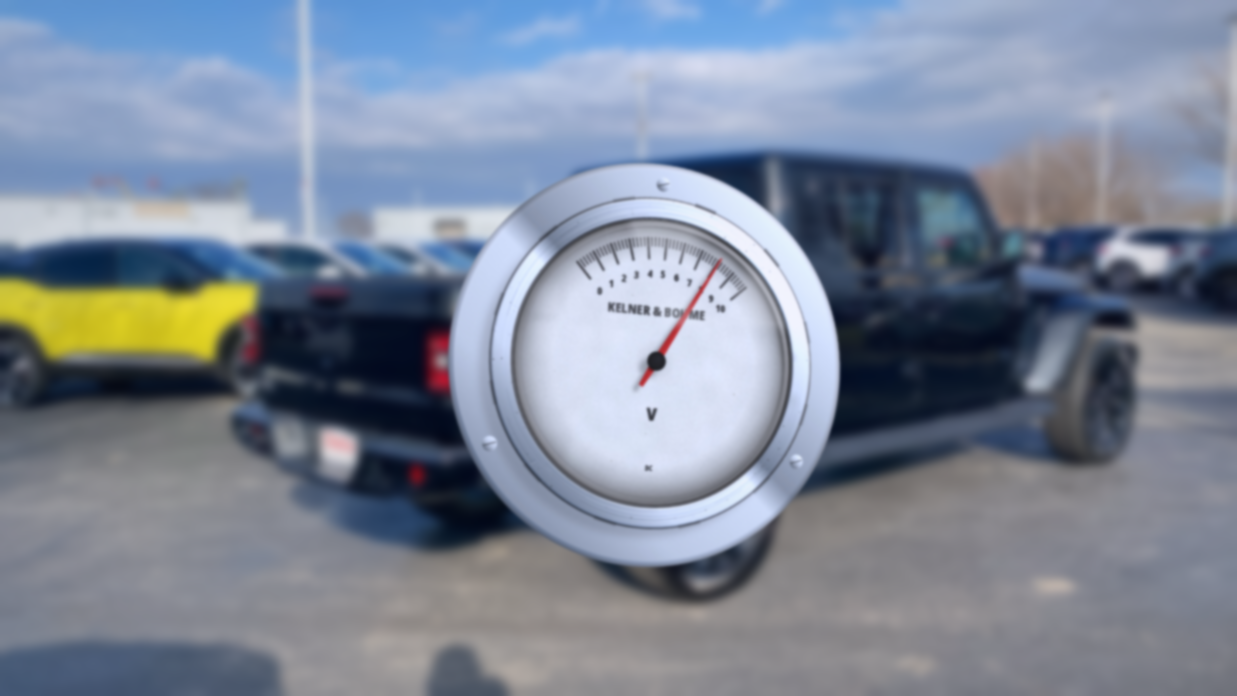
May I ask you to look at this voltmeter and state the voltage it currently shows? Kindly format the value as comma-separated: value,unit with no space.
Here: 8,V
